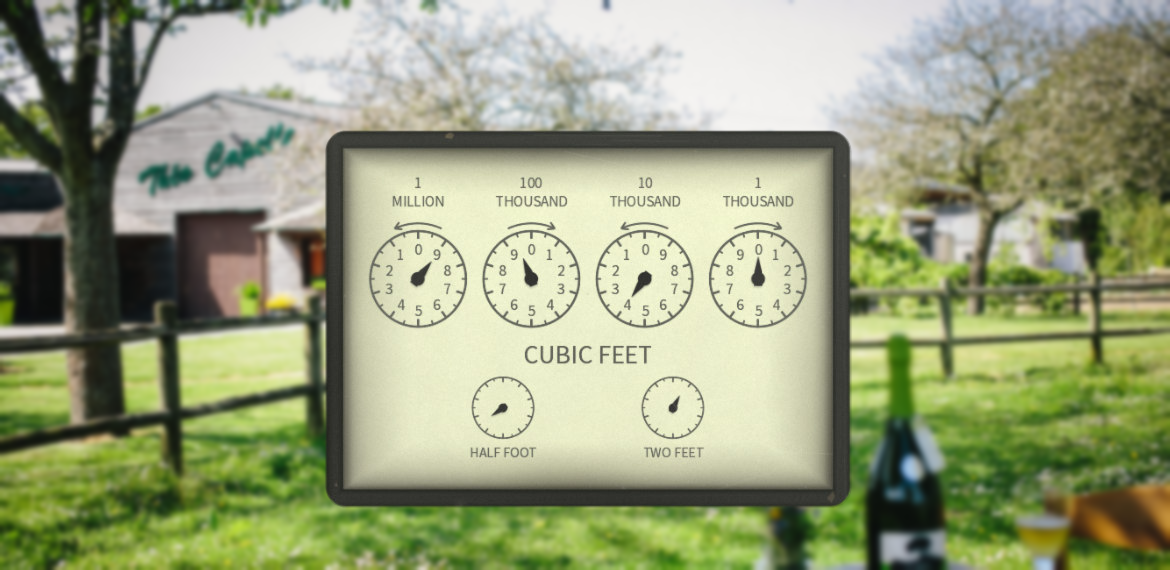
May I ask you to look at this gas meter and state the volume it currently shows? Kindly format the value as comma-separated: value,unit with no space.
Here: 894000,ft³
